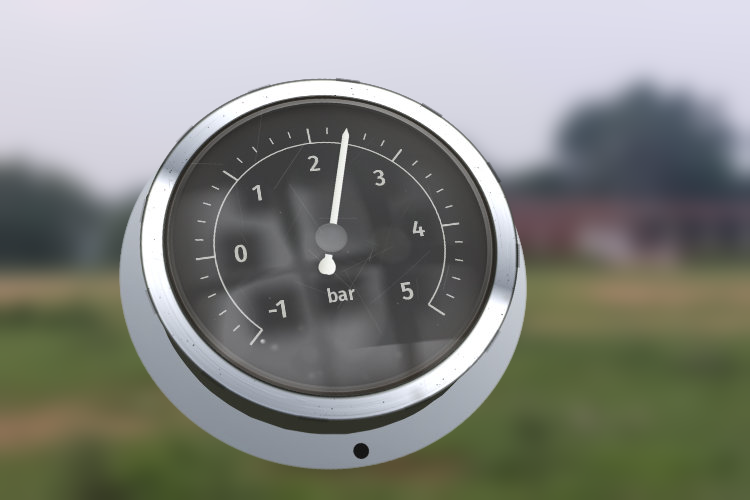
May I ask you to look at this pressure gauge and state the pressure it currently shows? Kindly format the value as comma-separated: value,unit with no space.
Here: 2.4,bar
